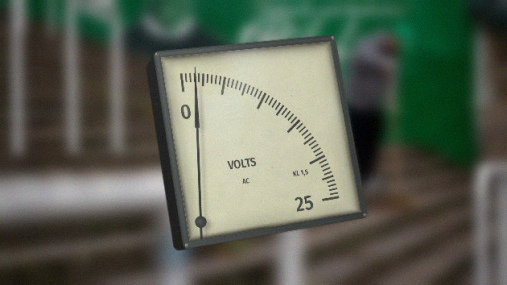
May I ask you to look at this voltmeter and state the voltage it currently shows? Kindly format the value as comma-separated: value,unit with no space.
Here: 1.5,V
